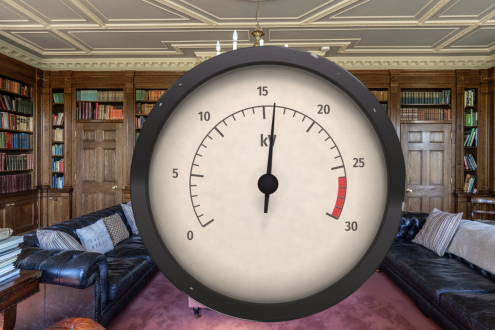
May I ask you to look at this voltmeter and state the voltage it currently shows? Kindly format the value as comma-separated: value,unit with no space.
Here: 16,kV
